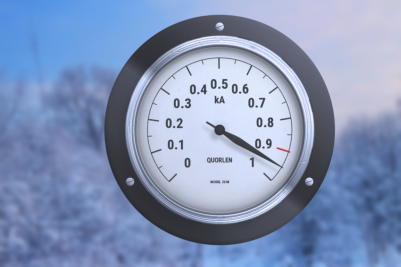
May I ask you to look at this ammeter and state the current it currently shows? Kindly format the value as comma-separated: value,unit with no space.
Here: 0.95,kA
